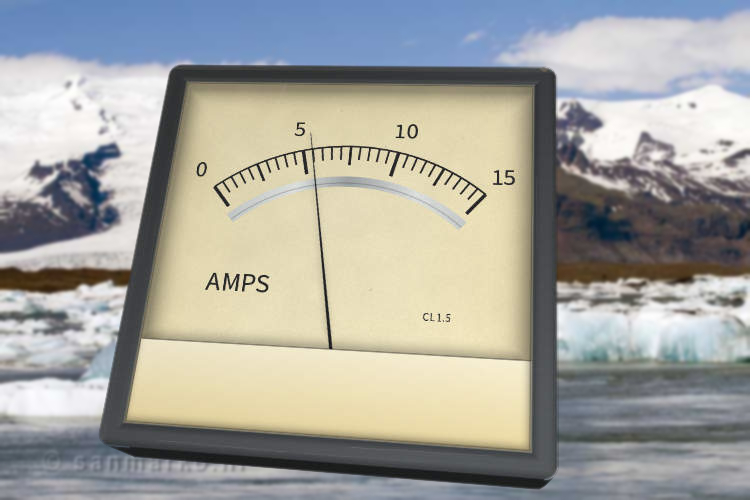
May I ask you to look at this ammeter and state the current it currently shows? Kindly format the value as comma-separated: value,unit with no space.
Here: 5.5,A
